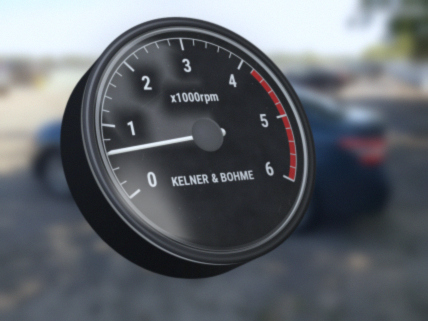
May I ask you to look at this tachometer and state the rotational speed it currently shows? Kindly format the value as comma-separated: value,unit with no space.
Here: 600,rpm
